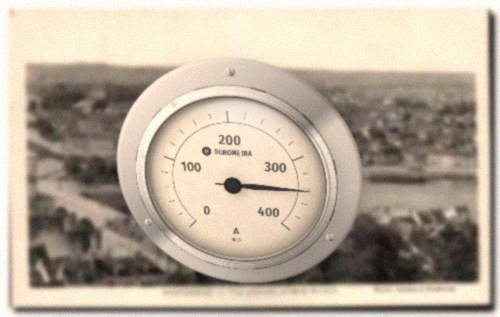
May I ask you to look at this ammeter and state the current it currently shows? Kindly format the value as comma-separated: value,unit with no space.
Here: 340,A
